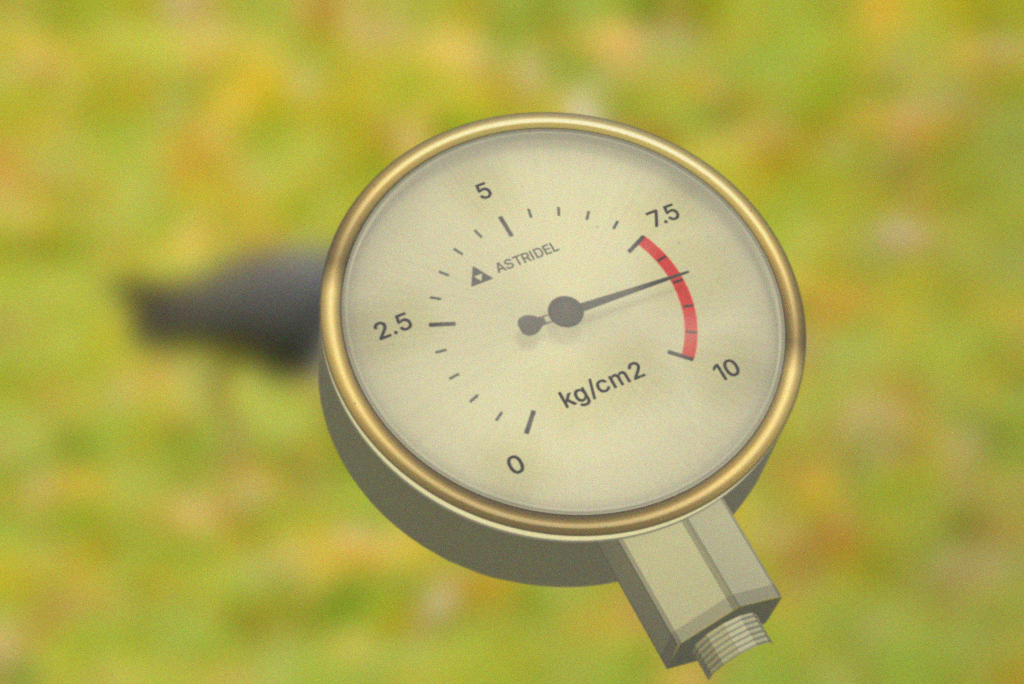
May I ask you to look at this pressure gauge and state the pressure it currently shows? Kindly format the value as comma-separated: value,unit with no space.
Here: 8.5,kg/cm²
